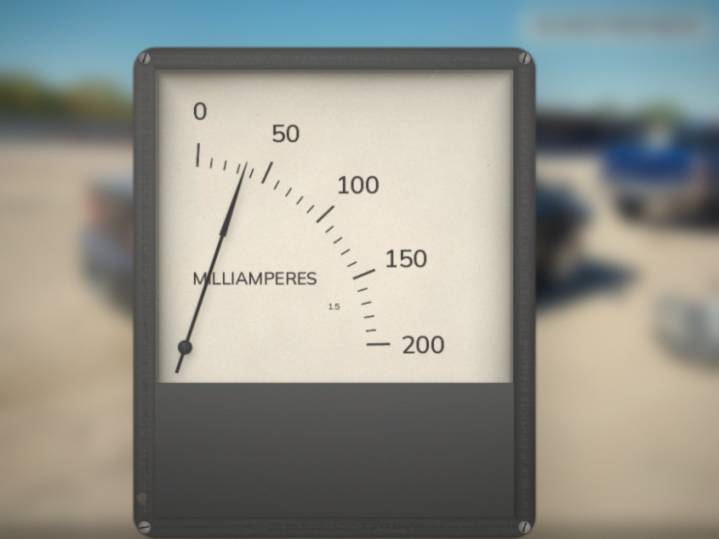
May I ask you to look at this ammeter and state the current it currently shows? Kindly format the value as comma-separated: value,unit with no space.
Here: 35,mA
